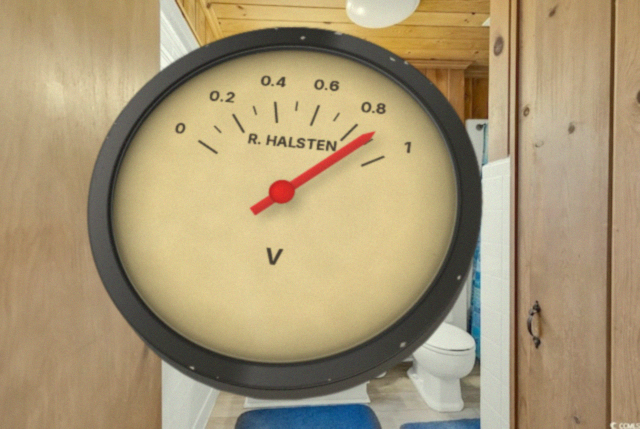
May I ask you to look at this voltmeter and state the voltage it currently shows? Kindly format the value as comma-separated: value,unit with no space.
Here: 0.9,V
